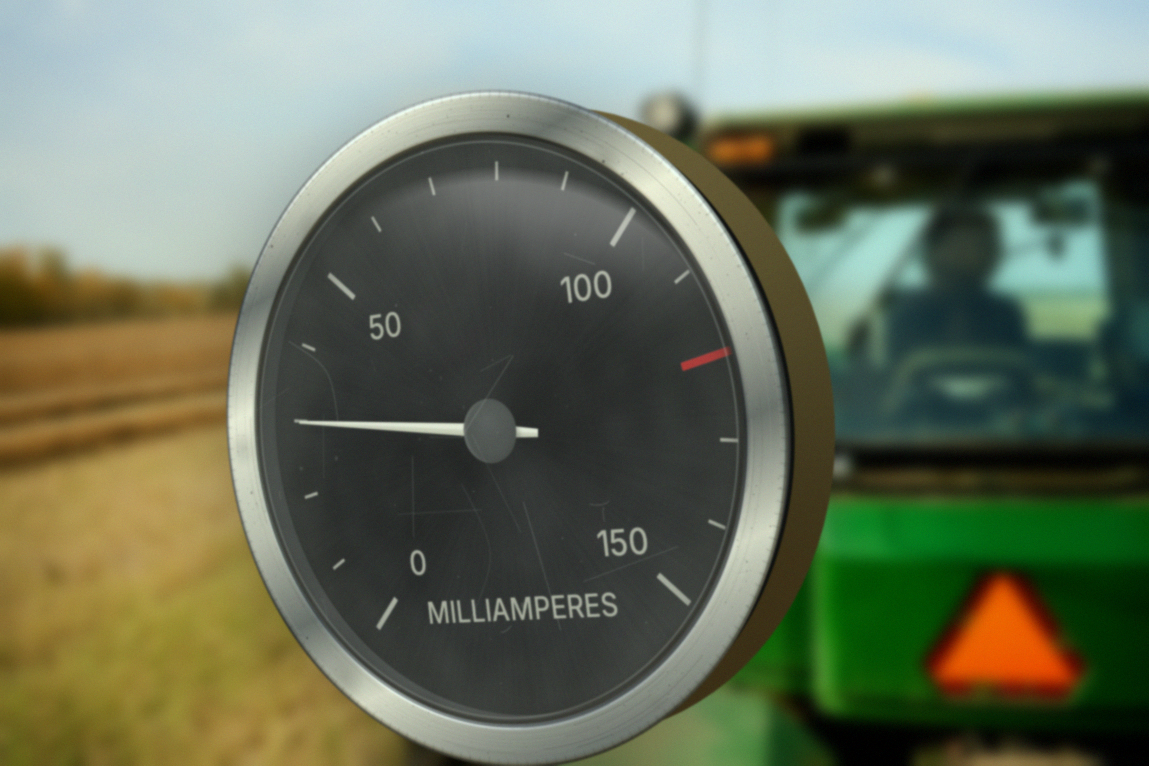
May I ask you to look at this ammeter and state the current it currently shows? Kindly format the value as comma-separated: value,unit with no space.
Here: 30,mA
